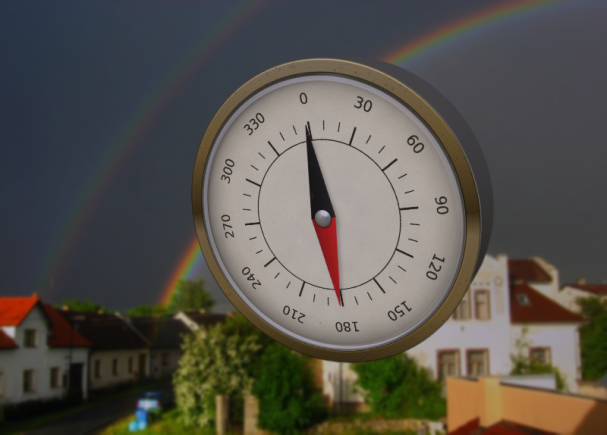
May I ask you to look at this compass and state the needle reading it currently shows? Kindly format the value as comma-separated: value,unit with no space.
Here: 180,°
